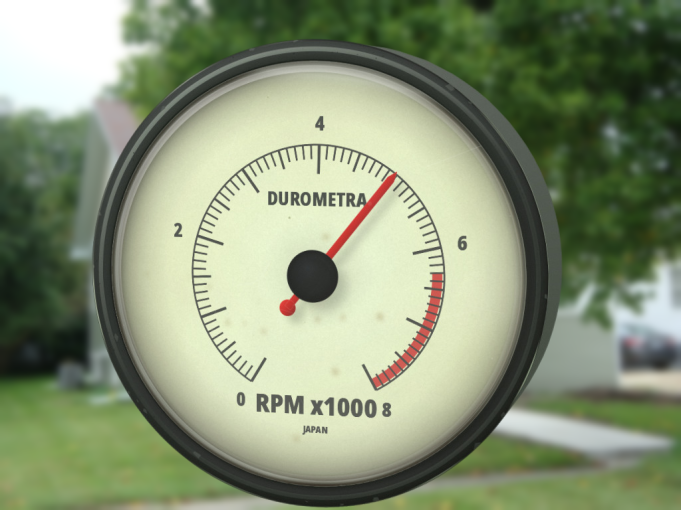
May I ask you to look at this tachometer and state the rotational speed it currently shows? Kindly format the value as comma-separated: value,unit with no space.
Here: 5000,rpm
